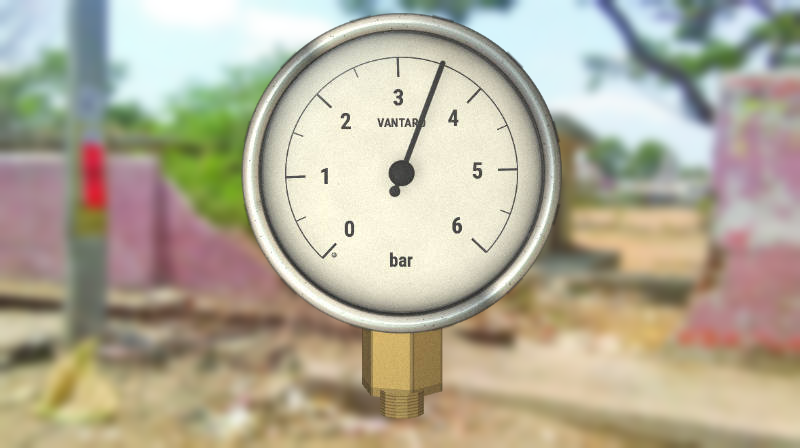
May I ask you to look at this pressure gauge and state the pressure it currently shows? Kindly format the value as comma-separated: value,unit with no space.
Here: 3.5,bar
